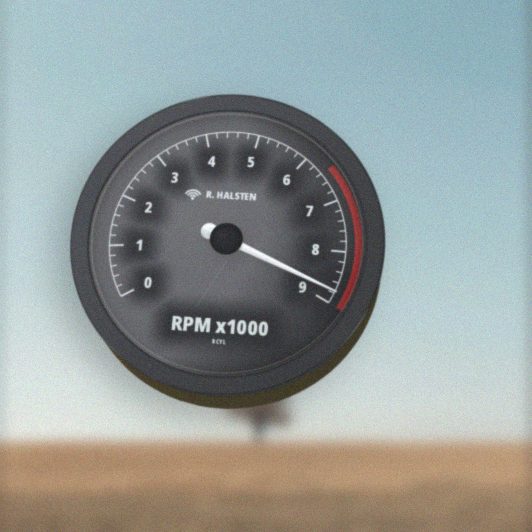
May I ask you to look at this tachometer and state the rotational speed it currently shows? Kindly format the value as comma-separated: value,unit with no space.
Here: 8800,rpm
